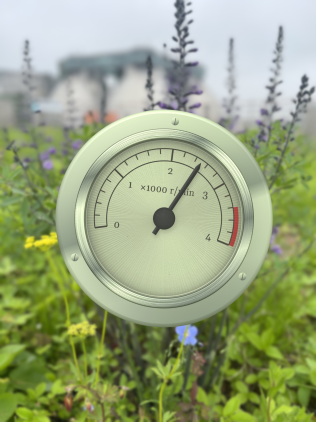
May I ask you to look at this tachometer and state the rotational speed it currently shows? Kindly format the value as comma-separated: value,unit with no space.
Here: 2500,rpm
